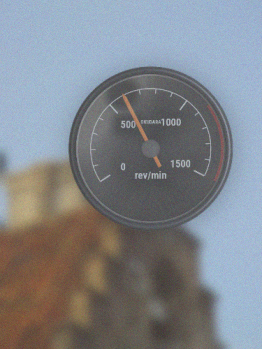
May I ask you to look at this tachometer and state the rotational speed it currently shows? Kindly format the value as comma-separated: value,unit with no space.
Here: 600,rpm
